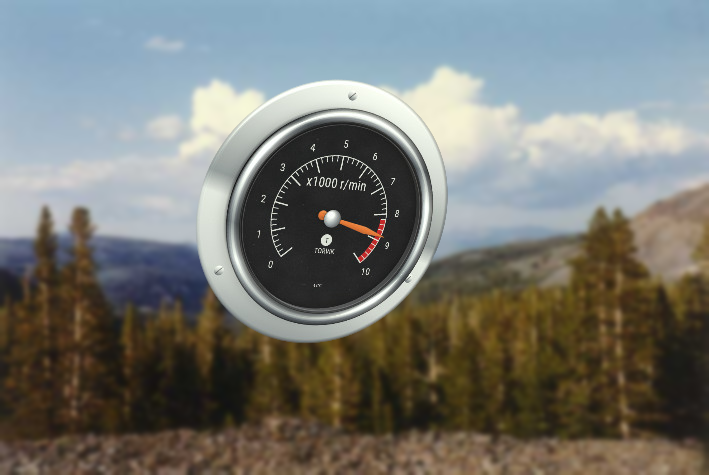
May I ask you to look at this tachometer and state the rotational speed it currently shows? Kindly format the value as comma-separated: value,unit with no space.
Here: 8800,rpm
